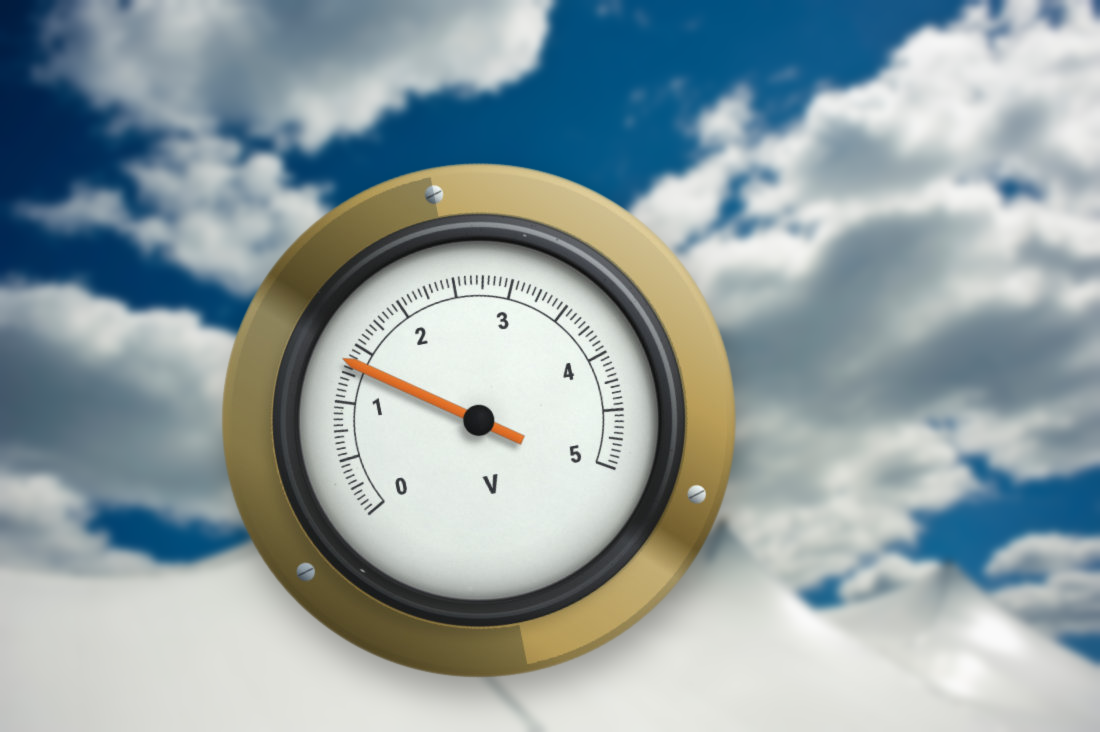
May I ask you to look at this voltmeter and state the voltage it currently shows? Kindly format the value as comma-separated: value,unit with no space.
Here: 1.35,V
